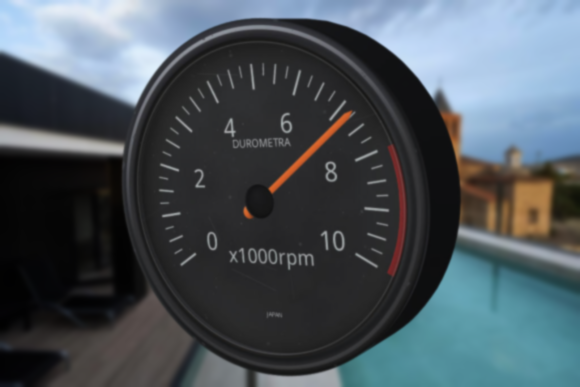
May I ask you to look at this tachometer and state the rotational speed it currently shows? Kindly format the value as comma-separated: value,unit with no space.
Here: 7250,rpm
